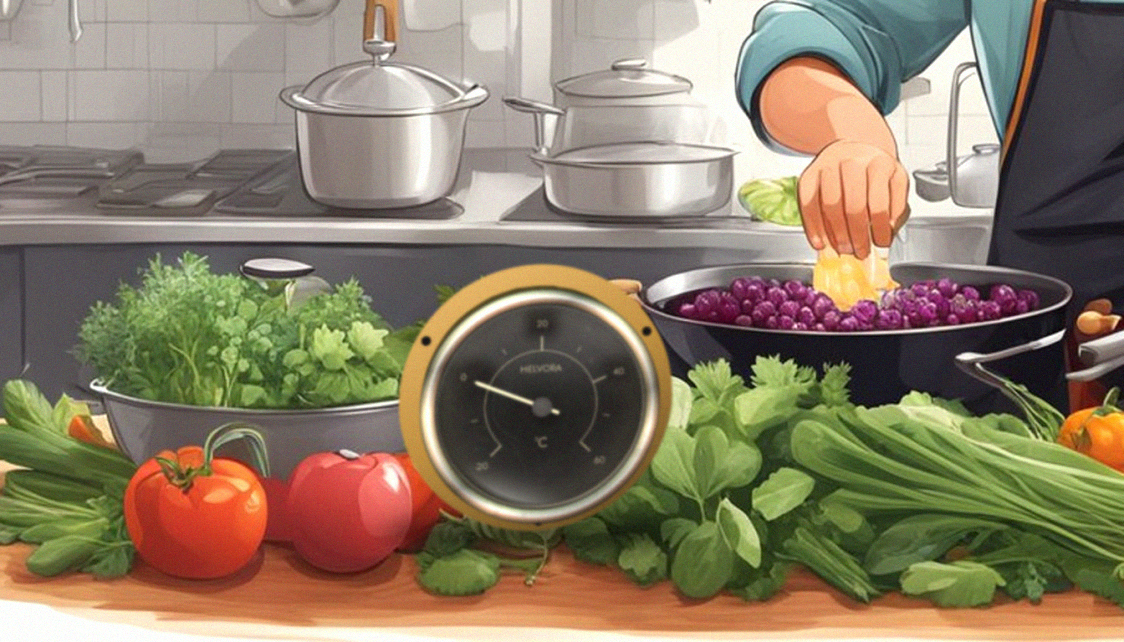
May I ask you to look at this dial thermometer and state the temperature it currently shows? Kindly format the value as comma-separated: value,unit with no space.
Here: 0,°C
